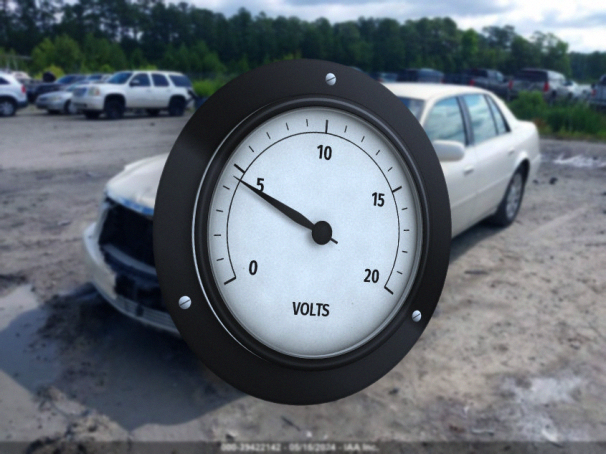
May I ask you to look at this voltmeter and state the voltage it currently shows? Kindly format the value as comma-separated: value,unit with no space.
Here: 4.5,V
